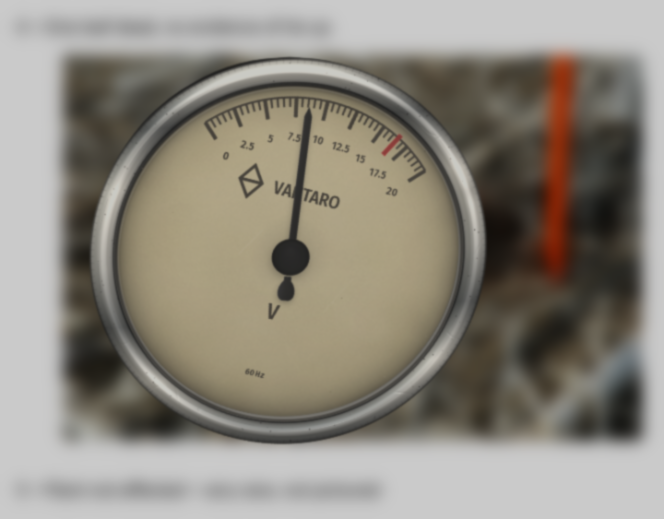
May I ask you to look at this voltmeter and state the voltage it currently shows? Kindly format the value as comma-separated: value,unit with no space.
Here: 8.5,V
